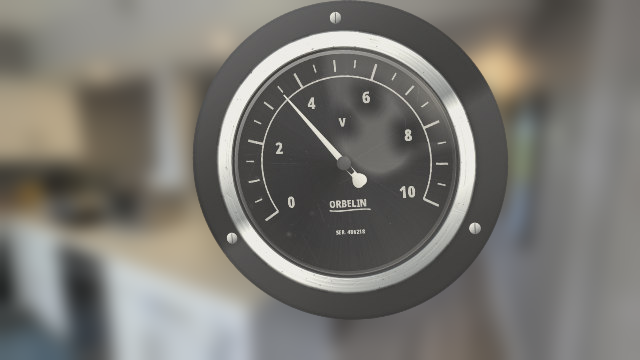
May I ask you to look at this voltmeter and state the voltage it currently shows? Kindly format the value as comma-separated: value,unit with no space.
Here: 3.5,V
